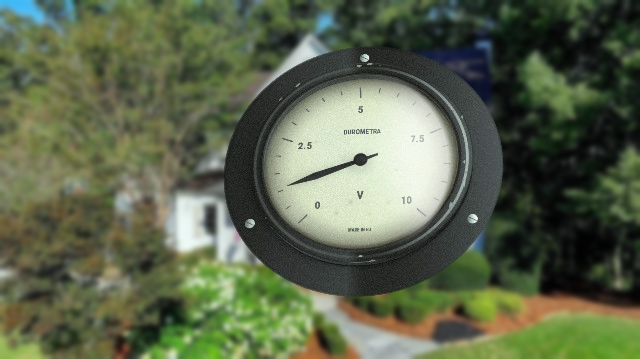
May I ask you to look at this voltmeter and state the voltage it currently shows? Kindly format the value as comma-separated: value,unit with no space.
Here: 1,V
